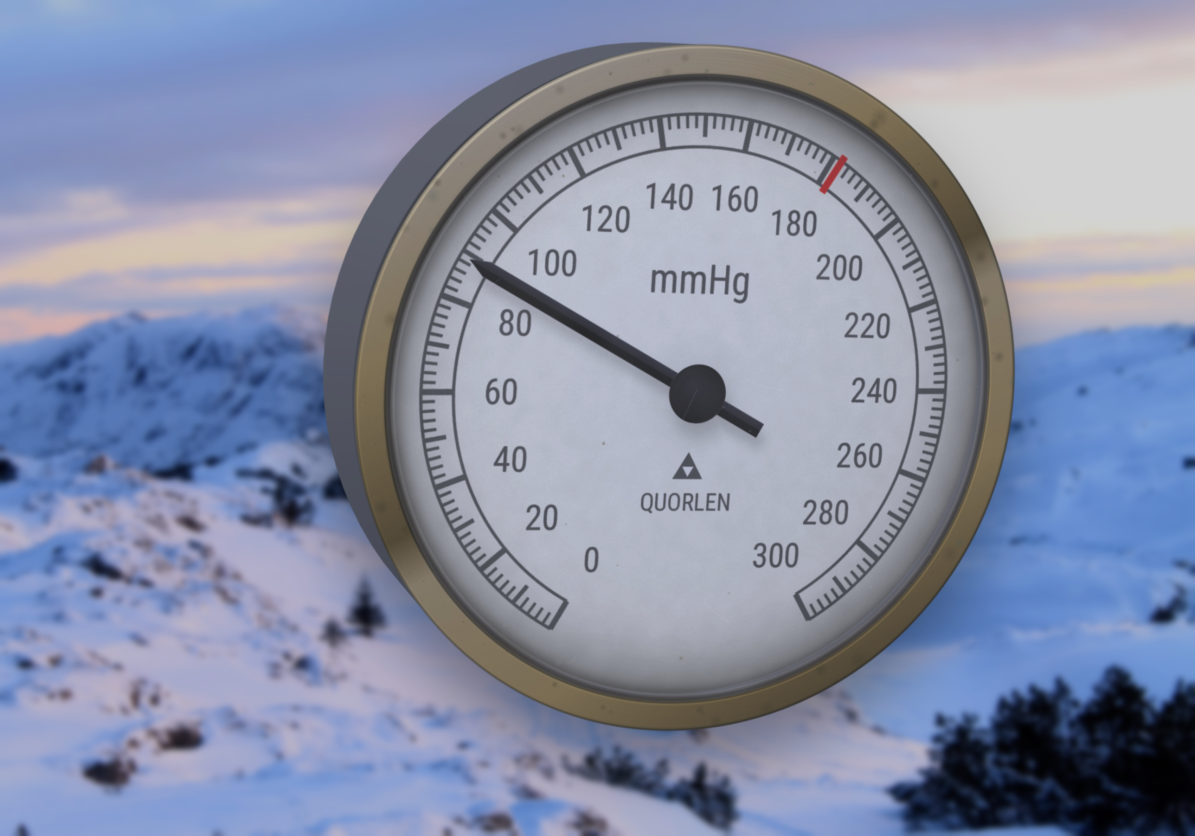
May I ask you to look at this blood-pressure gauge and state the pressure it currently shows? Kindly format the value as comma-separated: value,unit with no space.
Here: 89,mmHg
